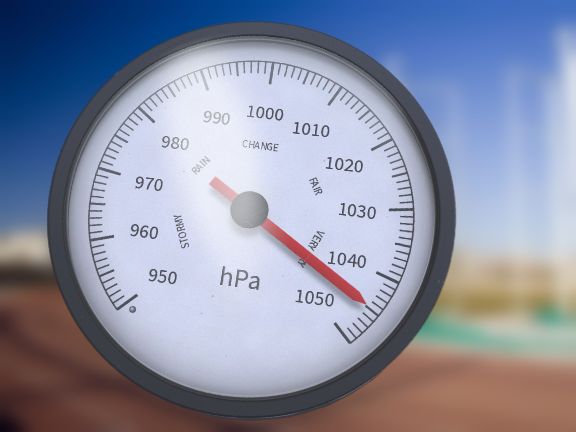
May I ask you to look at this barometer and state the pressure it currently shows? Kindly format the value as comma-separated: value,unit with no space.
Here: 1045,hPa
